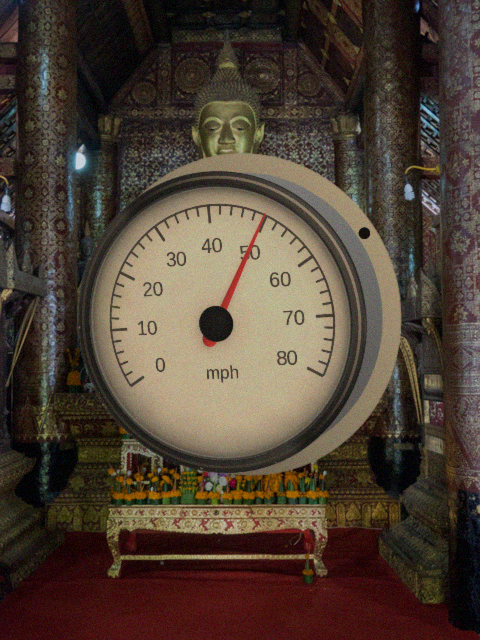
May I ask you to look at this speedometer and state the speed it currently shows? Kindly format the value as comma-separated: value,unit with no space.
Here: 50,mph
